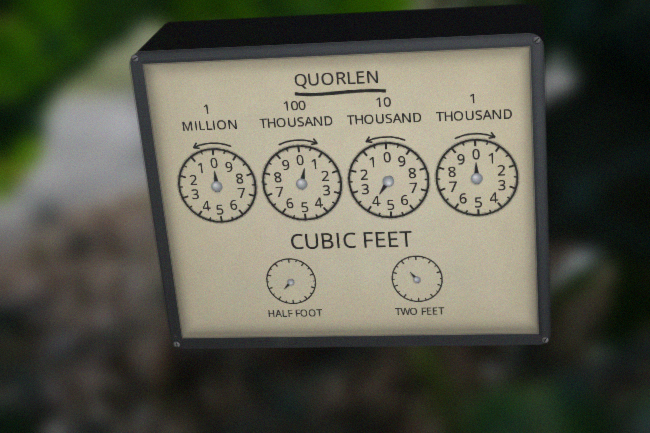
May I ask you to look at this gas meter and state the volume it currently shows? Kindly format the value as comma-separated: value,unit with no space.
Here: 4000,ft³
